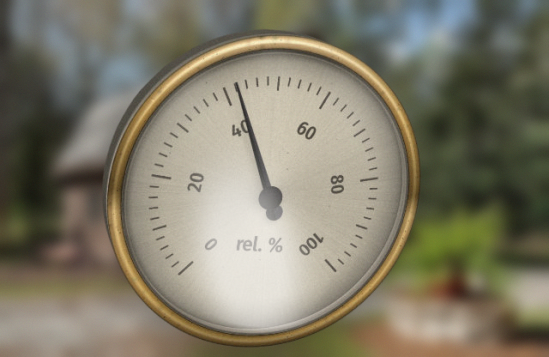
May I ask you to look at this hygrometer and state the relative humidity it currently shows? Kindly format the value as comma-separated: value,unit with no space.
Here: 42,%
